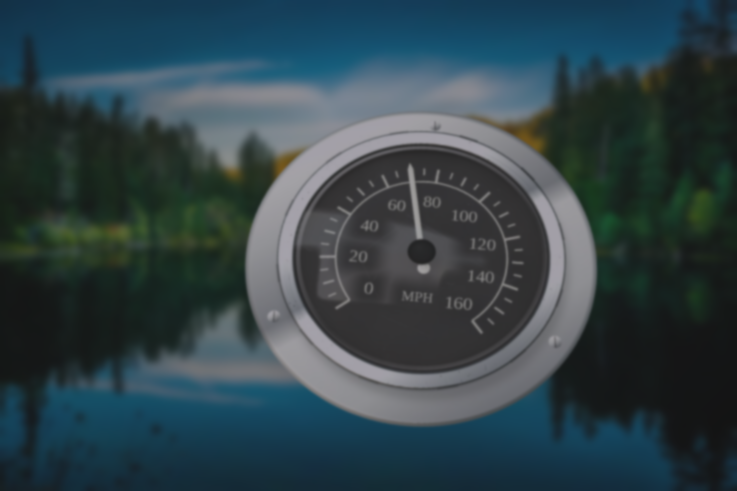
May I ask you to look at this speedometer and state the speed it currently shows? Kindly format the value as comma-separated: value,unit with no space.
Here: 70,mph
